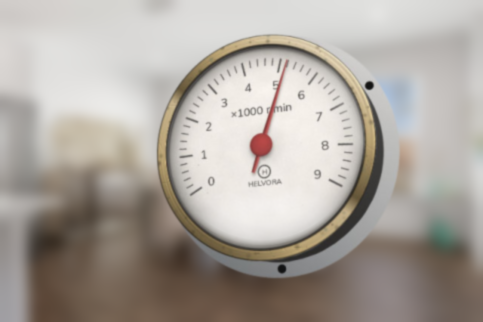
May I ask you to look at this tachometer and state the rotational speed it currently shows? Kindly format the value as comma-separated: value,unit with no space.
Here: 5200,rpm
